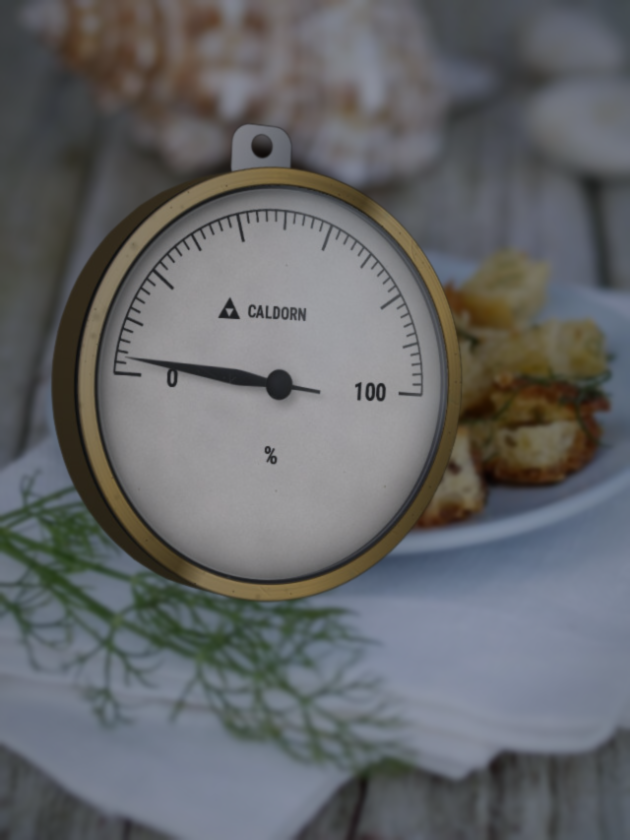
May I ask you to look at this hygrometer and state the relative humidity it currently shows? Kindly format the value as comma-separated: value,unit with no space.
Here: 3,%
